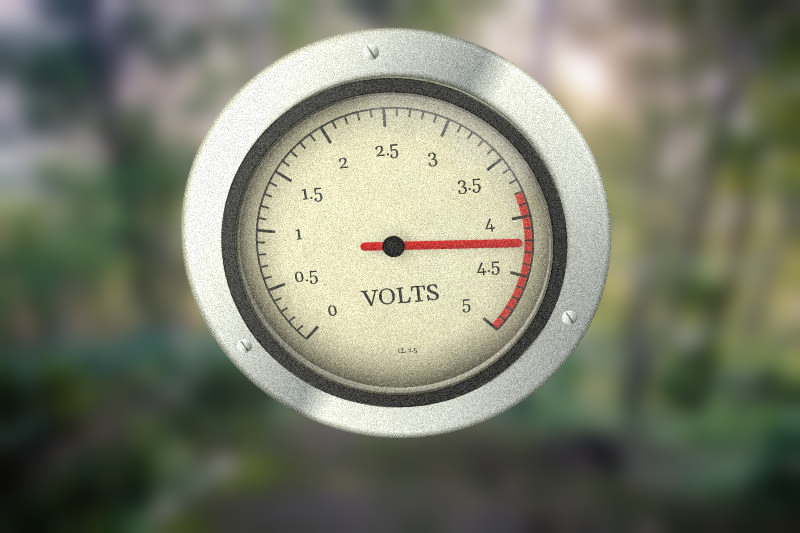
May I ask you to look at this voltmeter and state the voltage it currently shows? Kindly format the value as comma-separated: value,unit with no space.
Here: 4.2,V
